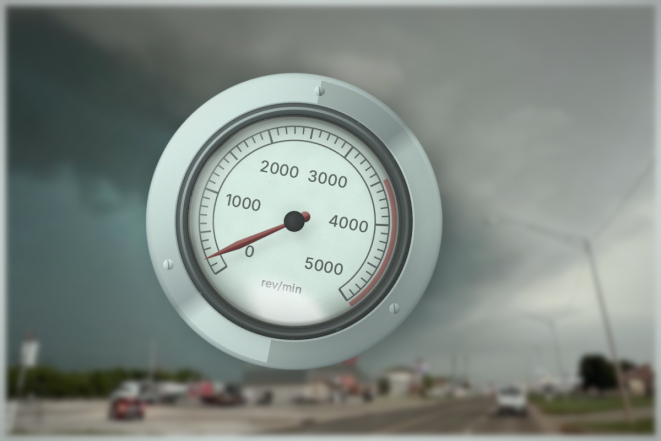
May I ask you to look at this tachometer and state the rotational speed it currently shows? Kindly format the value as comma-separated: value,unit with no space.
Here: 200,rpm
